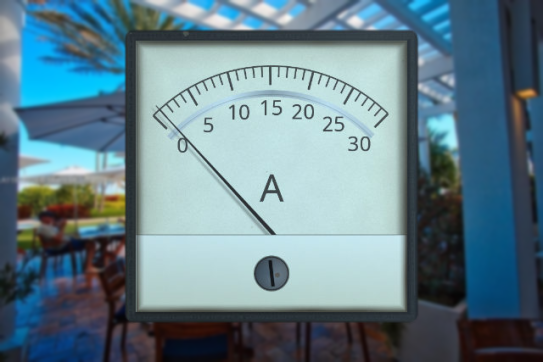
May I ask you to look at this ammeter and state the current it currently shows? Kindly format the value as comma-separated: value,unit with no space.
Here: 1,A
